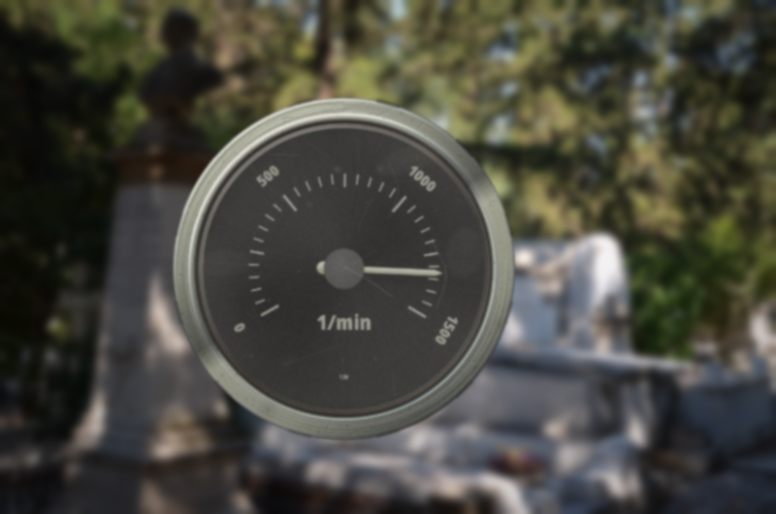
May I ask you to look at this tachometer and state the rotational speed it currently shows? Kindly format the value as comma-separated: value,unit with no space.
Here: 1325,rpm
